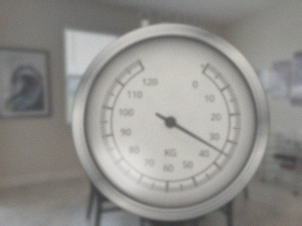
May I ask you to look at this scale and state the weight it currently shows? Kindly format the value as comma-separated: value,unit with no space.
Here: 35,kg
